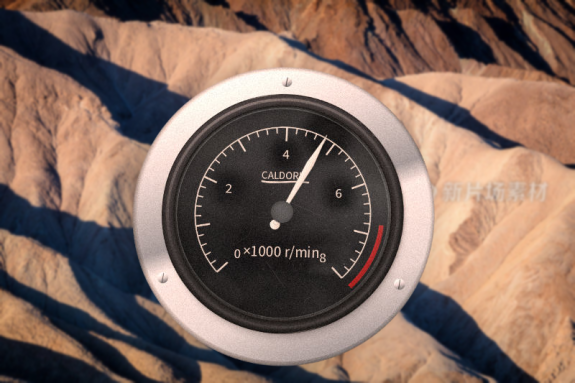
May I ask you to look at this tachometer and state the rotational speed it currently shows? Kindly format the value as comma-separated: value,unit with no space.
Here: 4800,rpm
